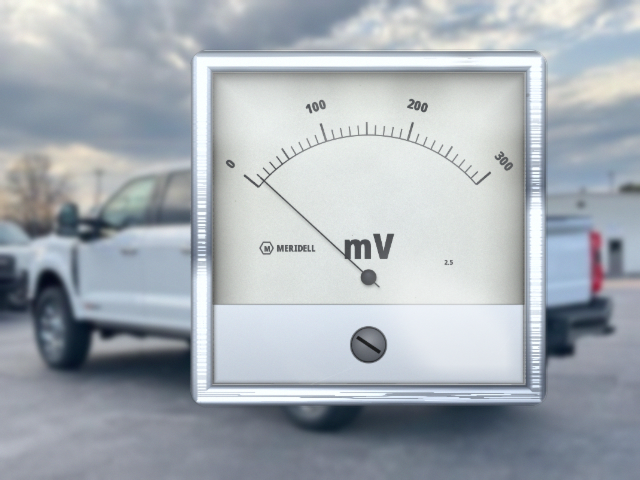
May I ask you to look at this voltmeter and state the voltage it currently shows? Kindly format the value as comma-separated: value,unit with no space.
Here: 10,mV
